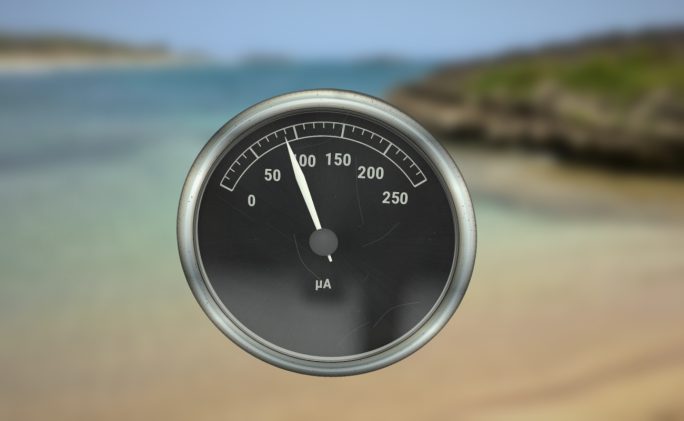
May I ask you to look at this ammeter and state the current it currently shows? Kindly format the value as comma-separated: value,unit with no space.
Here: 90,µA
